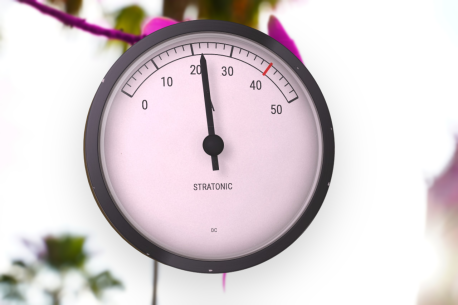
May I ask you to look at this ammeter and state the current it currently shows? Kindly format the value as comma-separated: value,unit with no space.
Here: 22,A
